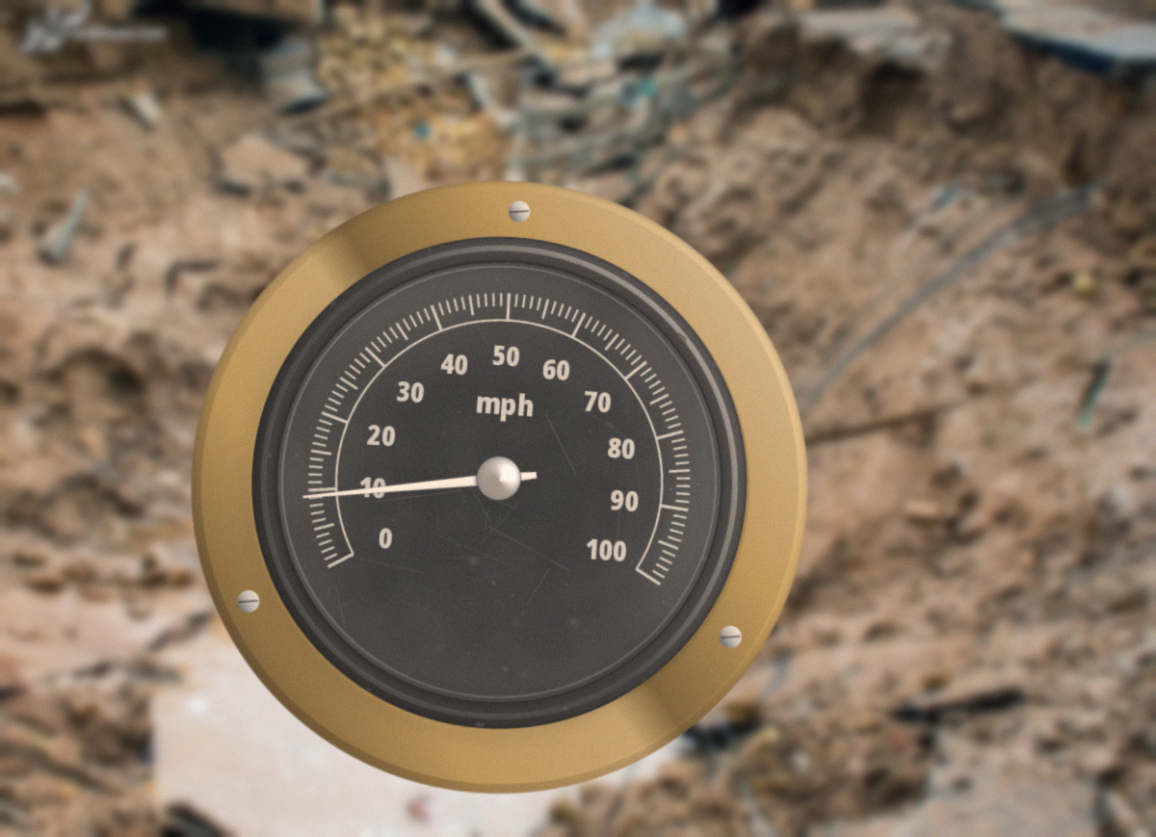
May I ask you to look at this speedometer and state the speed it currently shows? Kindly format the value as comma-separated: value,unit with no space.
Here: 9,mph
